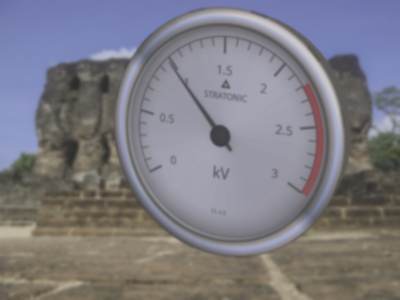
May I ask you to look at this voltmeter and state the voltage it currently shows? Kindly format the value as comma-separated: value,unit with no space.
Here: 1,kV
